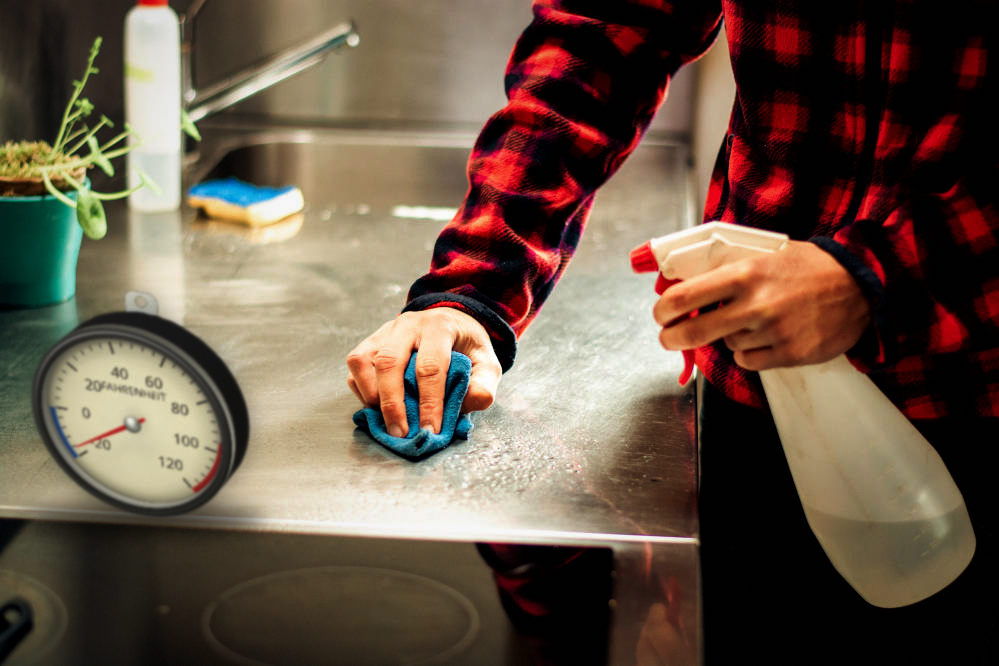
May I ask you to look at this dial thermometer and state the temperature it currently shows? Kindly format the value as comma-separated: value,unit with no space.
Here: -16,°F
